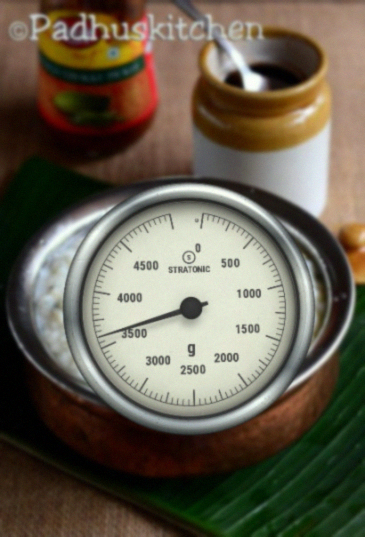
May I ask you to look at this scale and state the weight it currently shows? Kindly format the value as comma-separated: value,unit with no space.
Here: 3600,g
